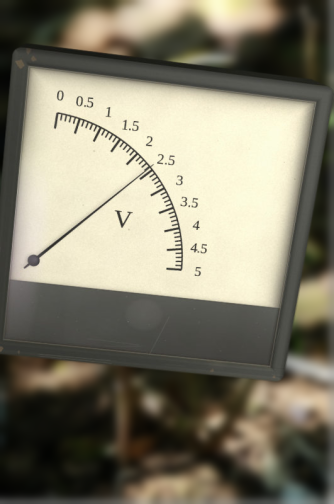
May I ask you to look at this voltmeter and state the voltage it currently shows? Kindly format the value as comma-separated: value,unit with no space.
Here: 2.4,V
